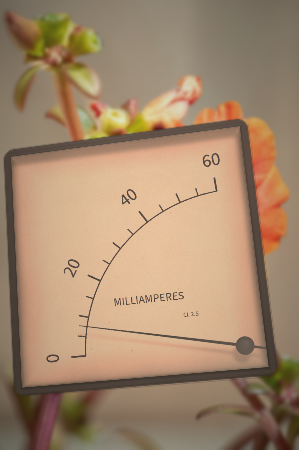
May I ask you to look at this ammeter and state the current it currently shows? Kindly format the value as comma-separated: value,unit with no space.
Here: 7.5,mA
